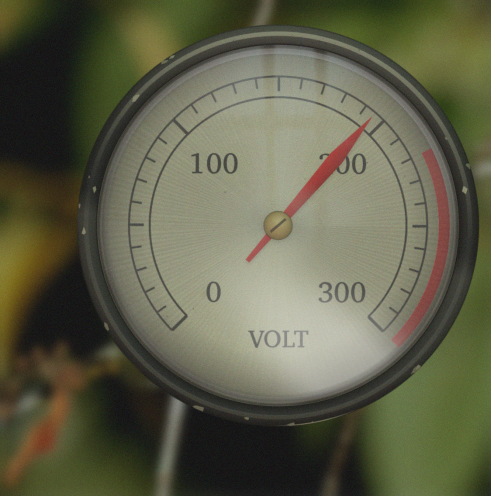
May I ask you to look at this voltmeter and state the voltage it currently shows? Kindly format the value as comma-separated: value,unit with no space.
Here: 195,V
